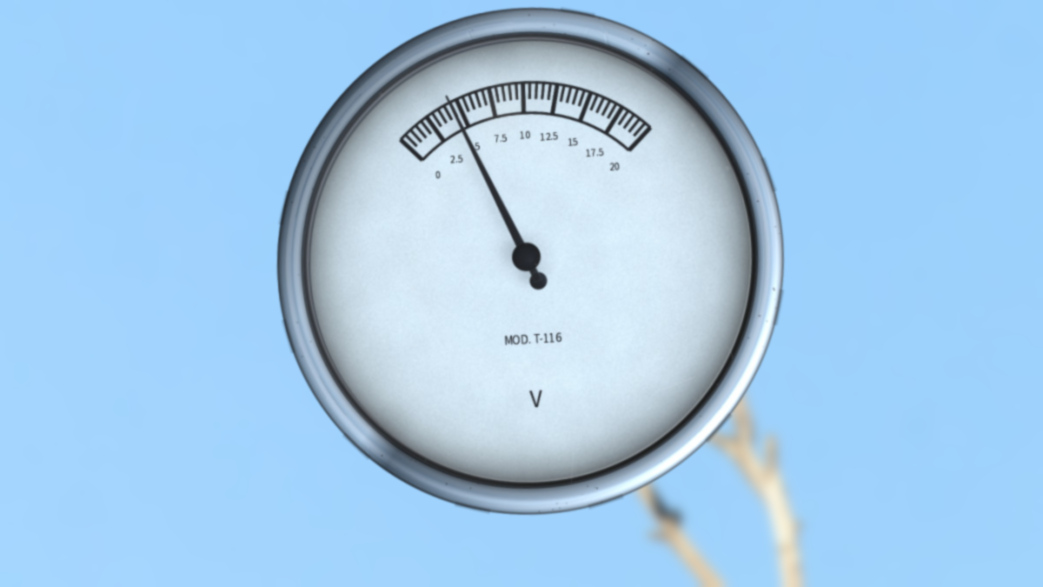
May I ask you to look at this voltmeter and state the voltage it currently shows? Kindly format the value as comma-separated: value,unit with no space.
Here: 4.5,V
